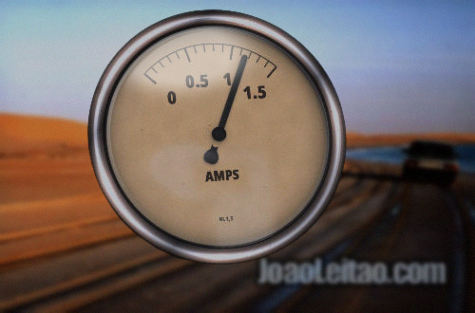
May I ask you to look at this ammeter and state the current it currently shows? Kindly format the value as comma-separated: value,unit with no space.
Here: 1.15,A
